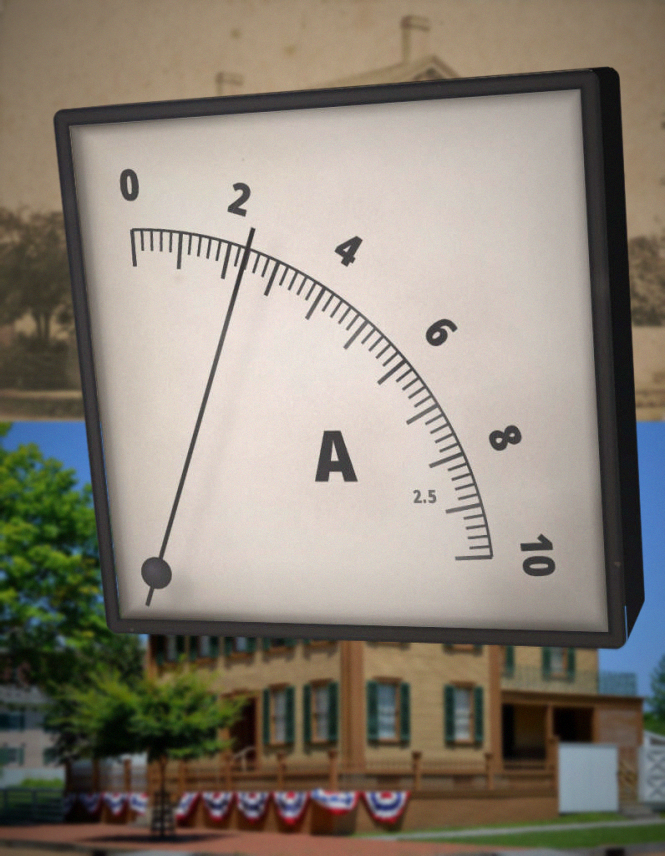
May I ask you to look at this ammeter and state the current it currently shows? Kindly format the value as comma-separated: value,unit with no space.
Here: 2.4,A
